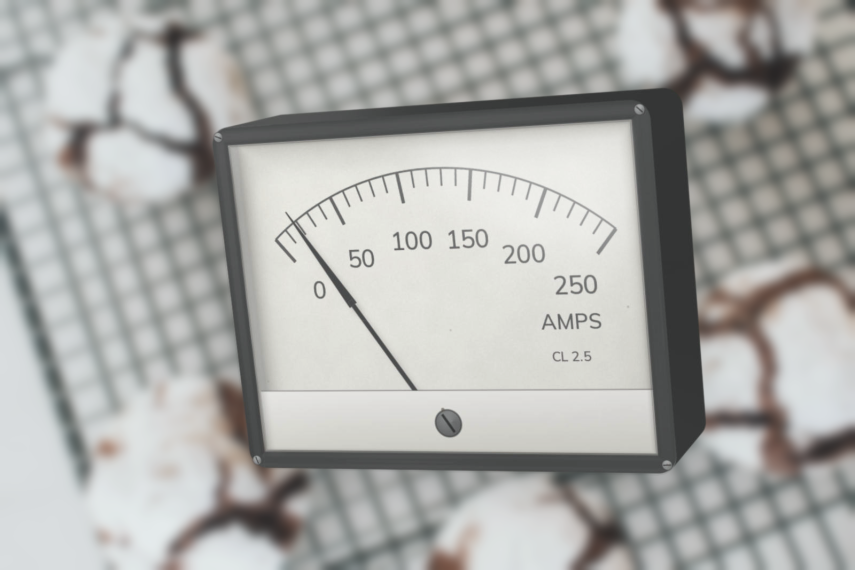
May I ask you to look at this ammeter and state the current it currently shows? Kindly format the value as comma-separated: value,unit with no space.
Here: 20,A
